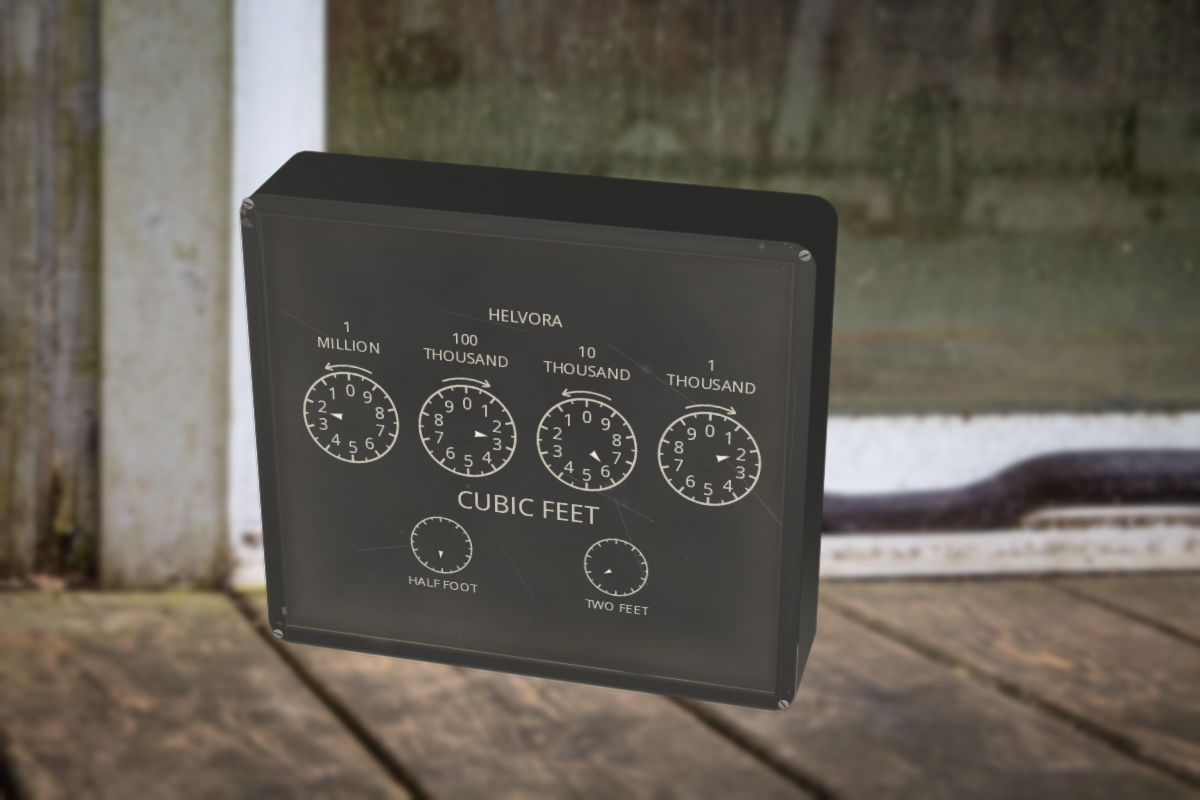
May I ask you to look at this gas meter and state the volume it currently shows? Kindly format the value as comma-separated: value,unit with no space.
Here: 226200,ft³
